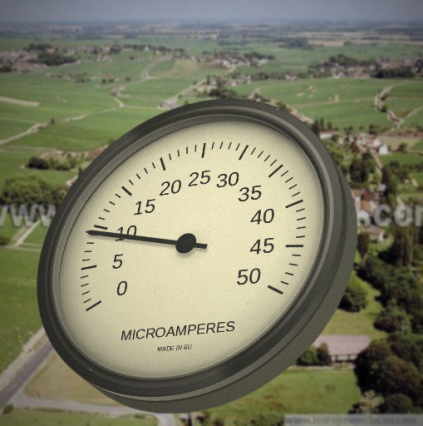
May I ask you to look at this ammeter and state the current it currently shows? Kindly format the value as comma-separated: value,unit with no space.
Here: 9,µA
